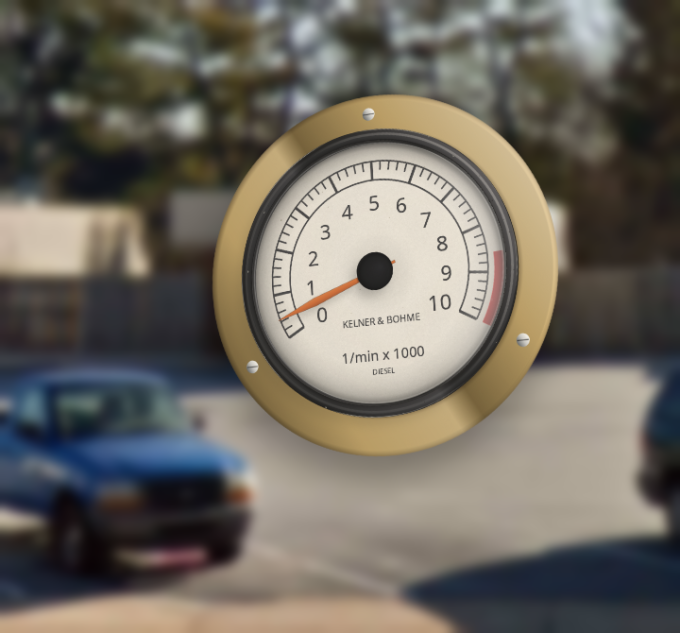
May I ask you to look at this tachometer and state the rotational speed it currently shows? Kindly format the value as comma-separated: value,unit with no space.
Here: 400,rpm
